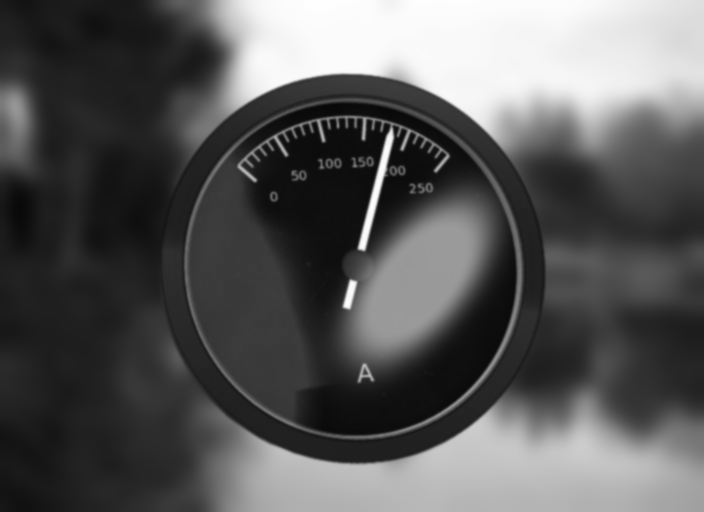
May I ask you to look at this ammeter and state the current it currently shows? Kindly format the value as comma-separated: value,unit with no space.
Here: 180,A
